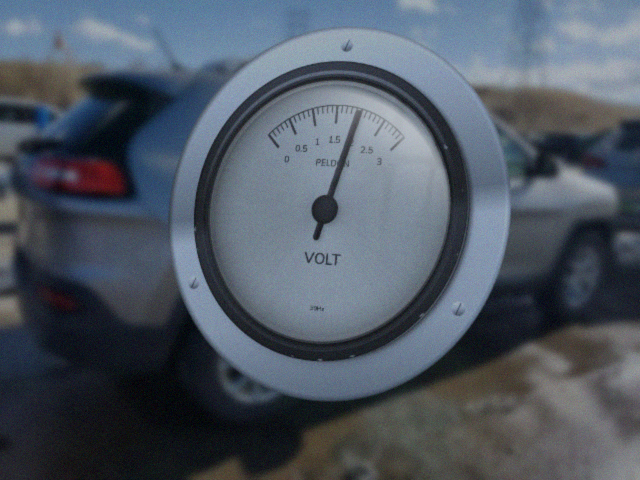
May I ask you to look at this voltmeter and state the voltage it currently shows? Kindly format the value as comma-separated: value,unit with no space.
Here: 2,V
